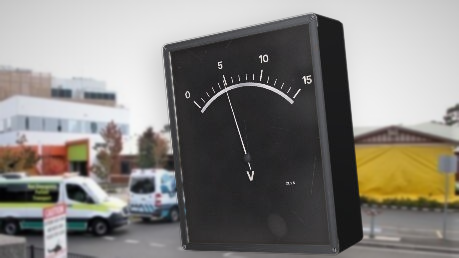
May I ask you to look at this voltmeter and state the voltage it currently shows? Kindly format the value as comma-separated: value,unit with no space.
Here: 5,V
